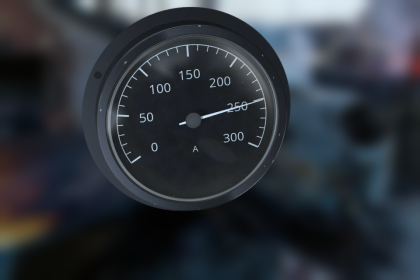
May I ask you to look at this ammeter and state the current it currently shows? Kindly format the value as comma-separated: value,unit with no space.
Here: 250,A
